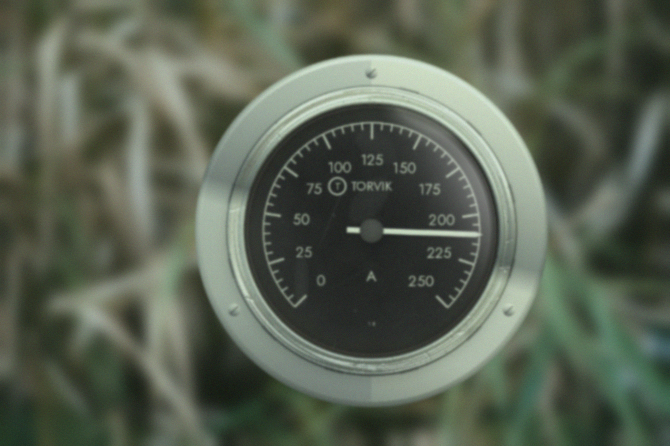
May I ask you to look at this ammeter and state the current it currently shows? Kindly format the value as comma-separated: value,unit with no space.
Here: 210,A
